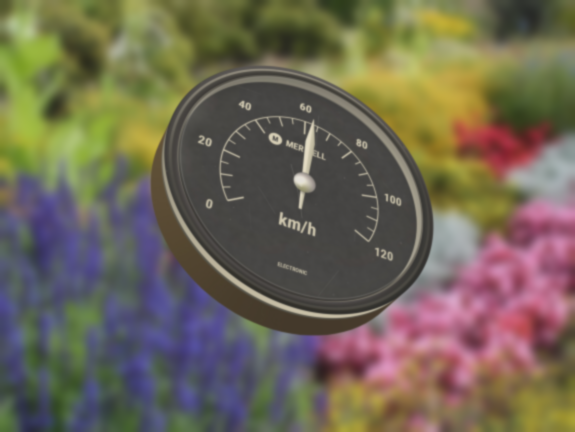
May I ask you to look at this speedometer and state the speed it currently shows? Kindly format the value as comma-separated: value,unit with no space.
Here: 62.5,km/h
